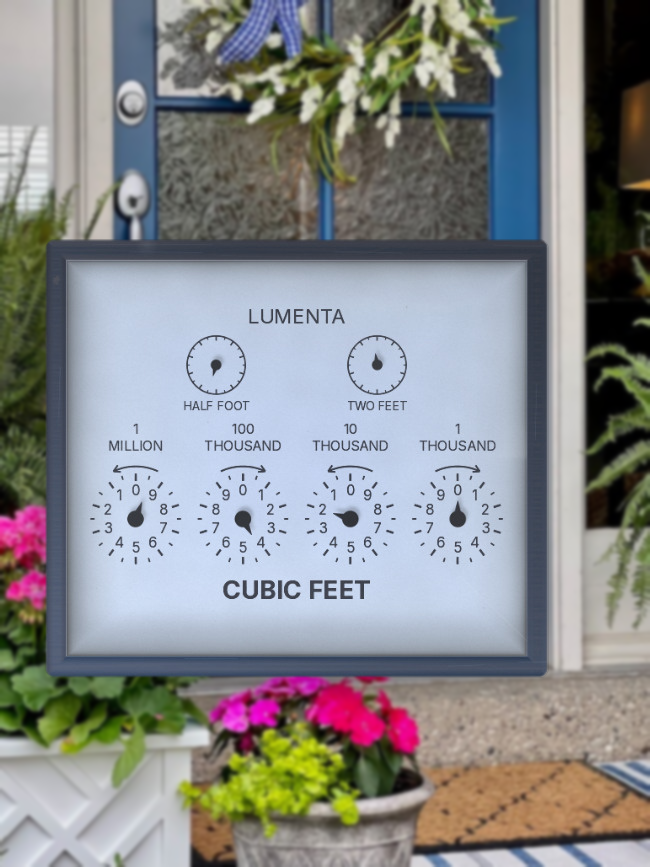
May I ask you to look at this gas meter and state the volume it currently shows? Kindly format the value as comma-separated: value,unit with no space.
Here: 942000,ft³
